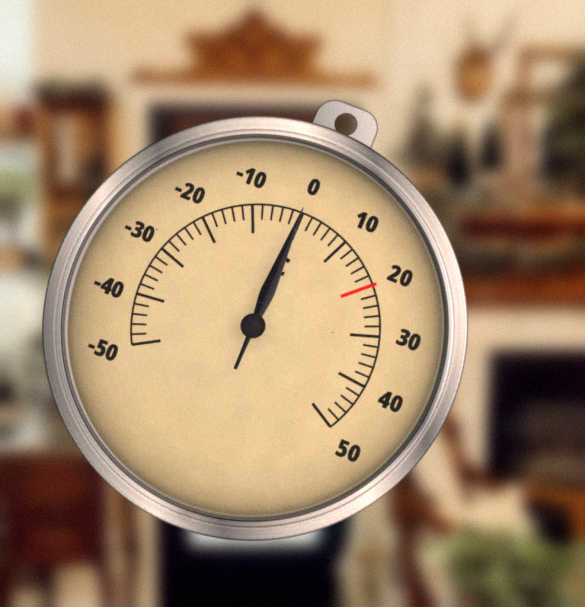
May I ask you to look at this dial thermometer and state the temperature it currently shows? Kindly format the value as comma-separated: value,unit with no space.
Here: 0,°C
